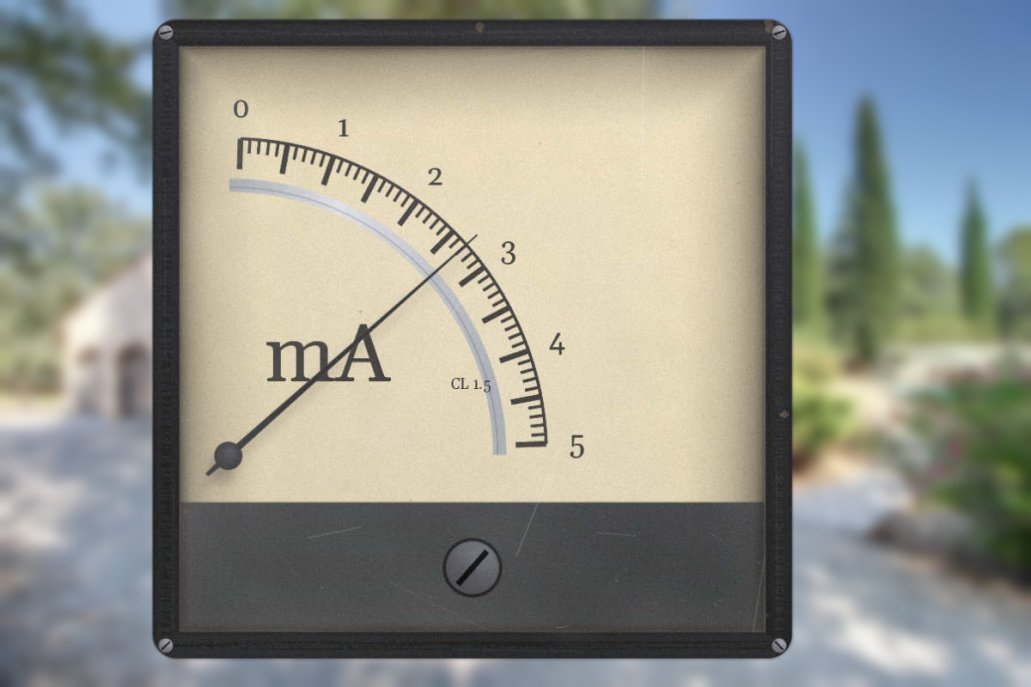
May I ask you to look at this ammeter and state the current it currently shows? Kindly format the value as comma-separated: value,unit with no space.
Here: 2.7,mA
